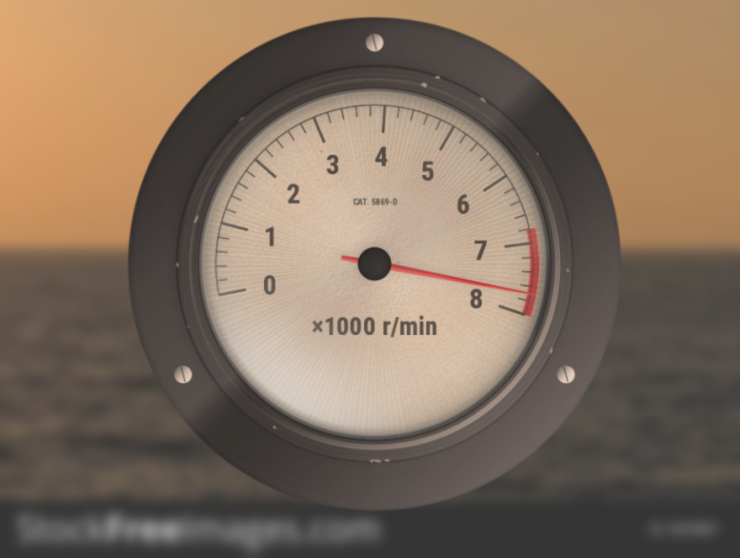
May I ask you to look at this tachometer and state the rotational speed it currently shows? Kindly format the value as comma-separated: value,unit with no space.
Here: 7700,rpm
